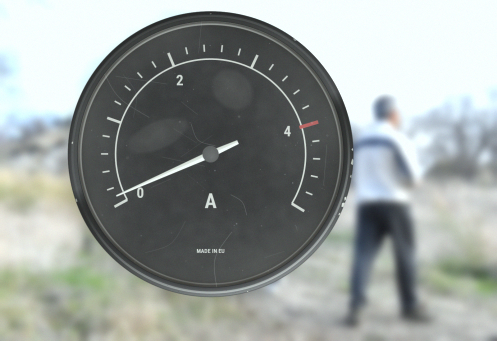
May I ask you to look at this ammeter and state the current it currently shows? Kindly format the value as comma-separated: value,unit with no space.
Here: 0.1,A
